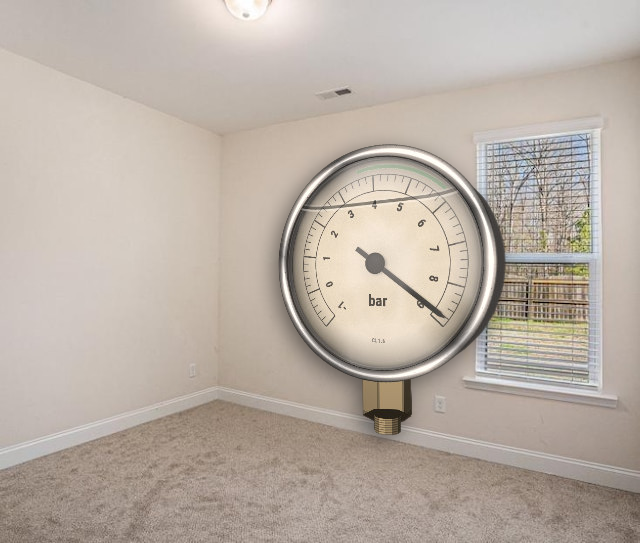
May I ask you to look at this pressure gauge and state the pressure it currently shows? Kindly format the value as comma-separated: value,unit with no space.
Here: 8.8,bar
